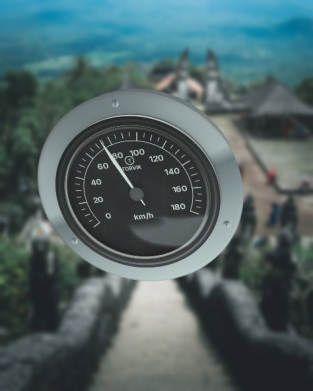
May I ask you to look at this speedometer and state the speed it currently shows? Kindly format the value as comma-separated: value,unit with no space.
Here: 75,km/h
